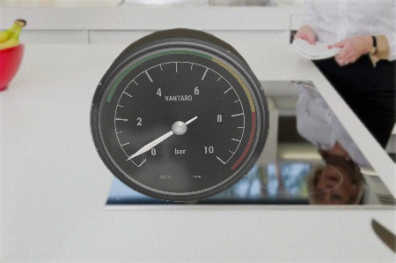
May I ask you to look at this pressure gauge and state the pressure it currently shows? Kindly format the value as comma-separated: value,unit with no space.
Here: 0.5,bar
